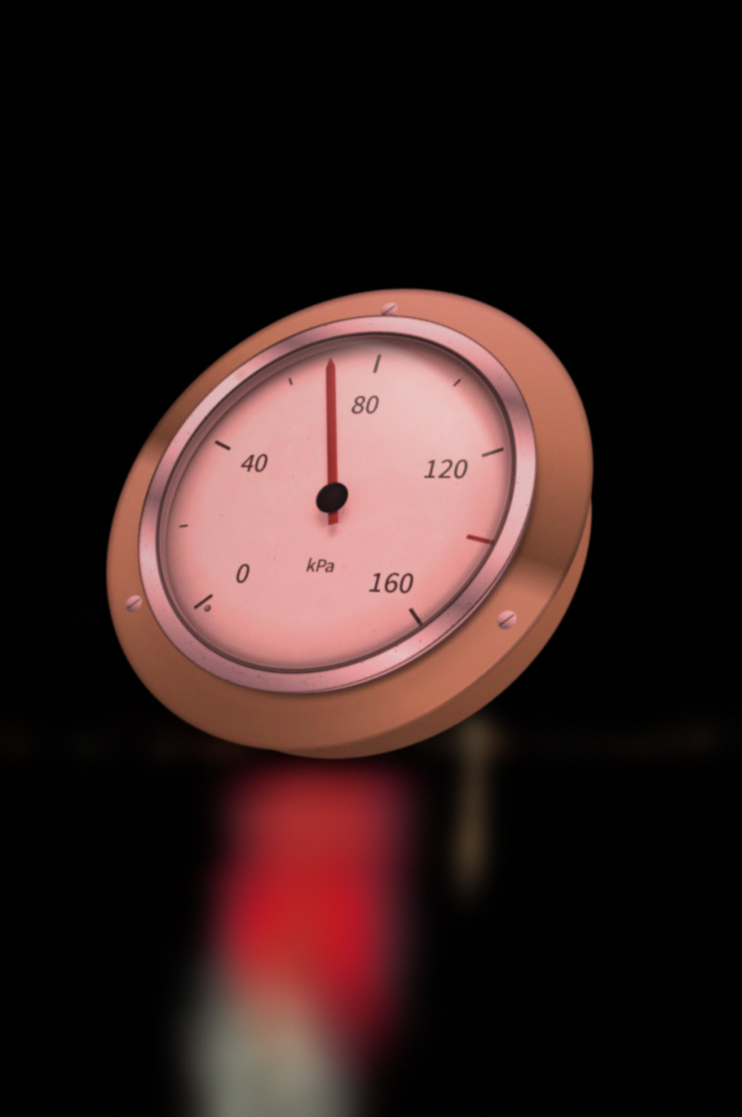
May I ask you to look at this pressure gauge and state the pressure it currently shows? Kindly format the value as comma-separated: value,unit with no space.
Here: 70,kPa
